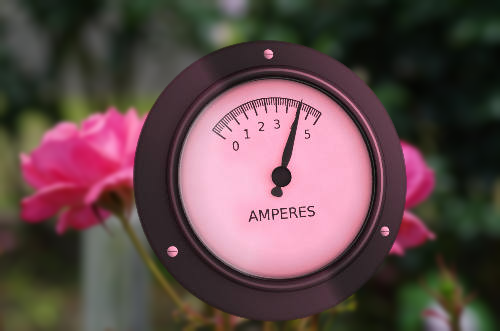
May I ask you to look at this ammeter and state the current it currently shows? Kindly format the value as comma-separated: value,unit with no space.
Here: 4,A
